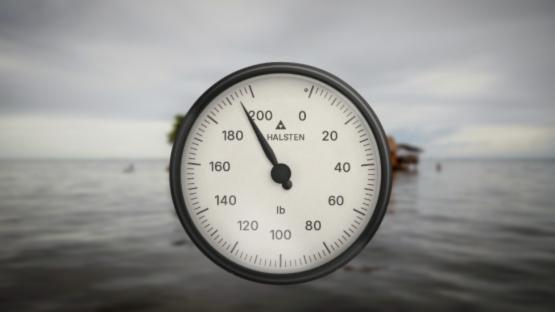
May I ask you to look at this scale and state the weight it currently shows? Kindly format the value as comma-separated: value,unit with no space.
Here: 194,lb
